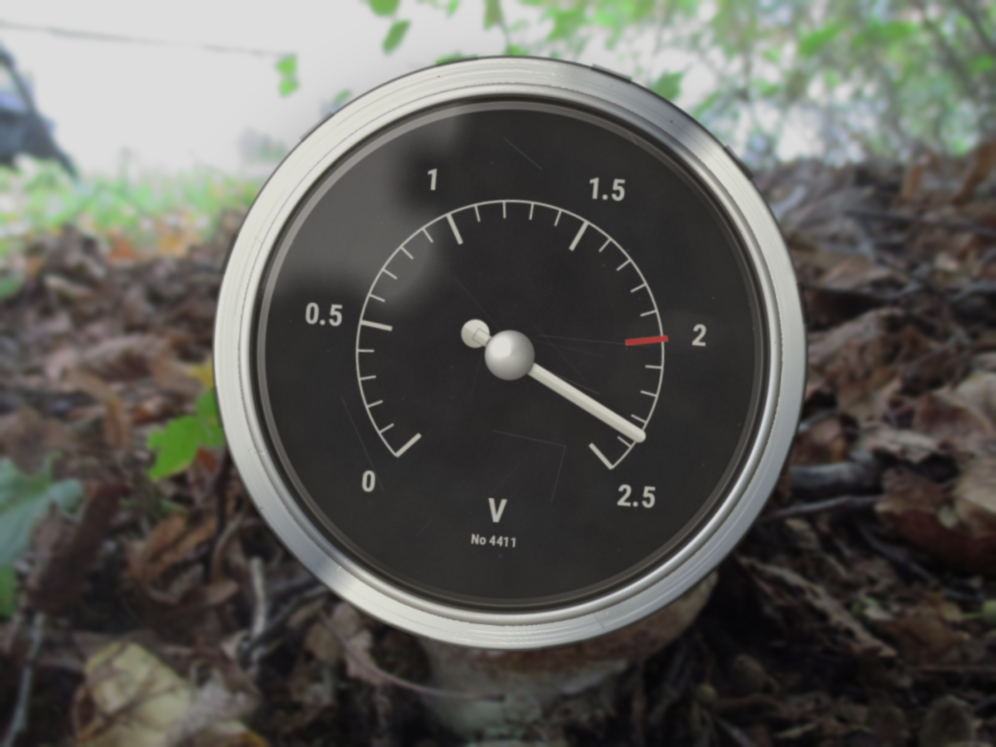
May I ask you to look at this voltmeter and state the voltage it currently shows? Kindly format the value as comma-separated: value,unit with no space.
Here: 2.35,V
